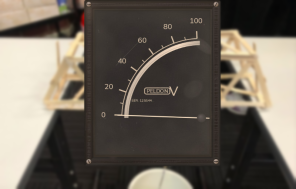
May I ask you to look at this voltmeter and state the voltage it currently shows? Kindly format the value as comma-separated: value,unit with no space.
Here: 0,V
